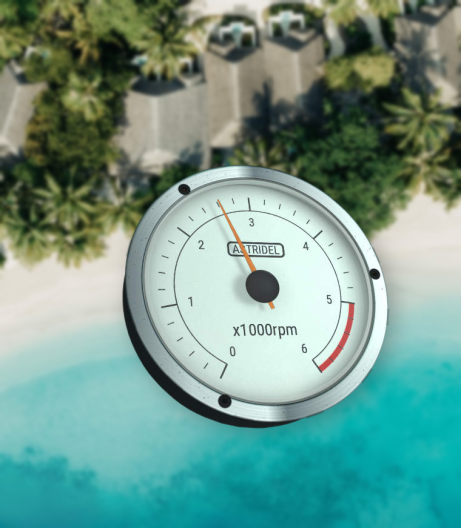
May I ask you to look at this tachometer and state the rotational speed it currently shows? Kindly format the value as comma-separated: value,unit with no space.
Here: 2600,rpm
